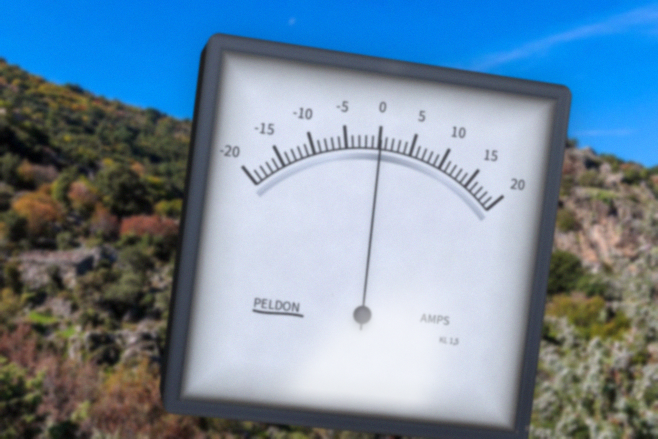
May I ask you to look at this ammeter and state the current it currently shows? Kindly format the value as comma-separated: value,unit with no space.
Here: 0,A
